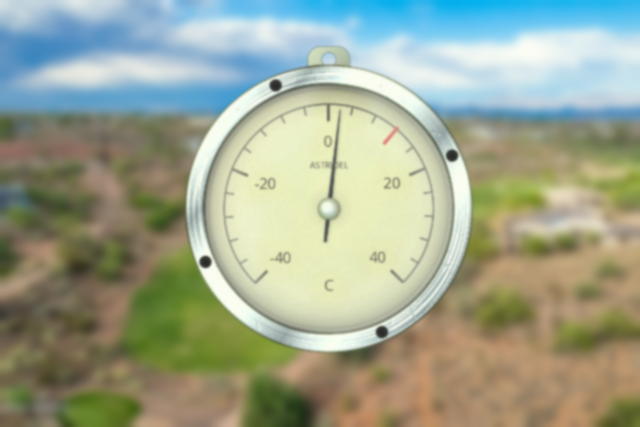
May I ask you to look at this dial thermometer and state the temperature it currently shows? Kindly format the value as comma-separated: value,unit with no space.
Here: 2,°C
